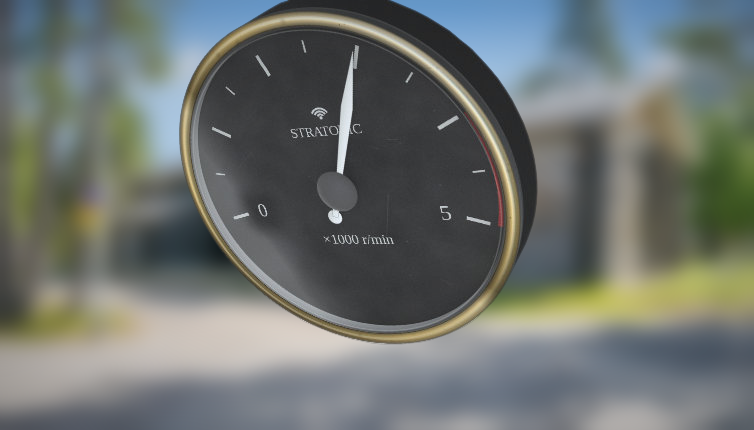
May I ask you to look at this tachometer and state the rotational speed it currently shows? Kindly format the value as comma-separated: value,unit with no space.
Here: 3000,rpm
